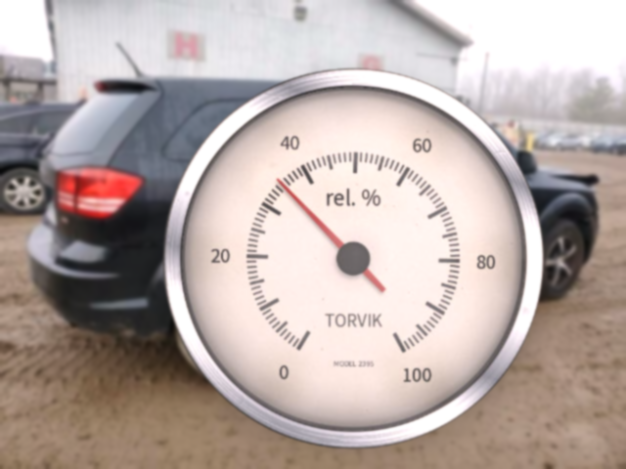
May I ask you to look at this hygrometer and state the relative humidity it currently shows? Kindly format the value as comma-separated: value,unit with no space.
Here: 35,%
